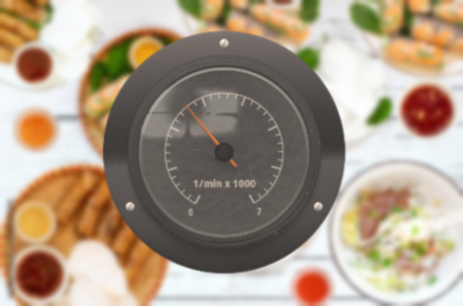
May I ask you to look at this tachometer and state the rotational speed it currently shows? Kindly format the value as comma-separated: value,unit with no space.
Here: 2600,rpm
